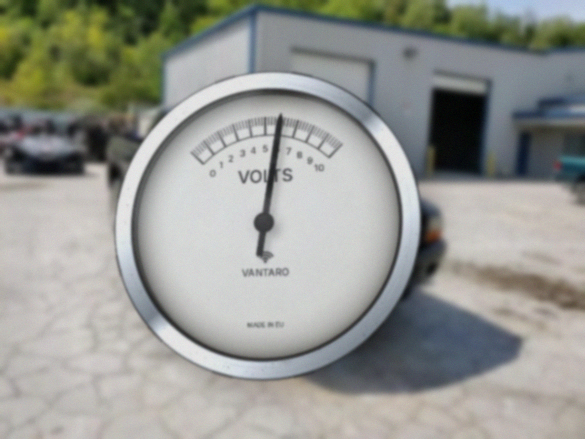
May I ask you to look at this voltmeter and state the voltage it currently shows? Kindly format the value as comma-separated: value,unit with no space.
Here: 6,V
